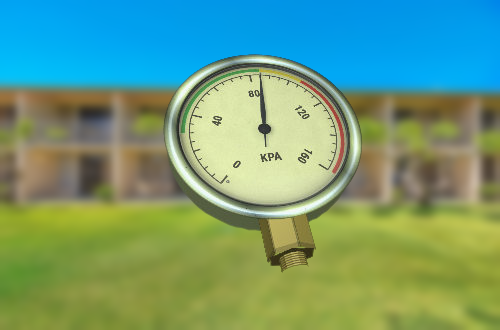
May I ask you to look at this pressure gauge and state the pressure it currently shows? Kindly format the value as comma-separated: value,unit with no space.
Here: 85,kPa
